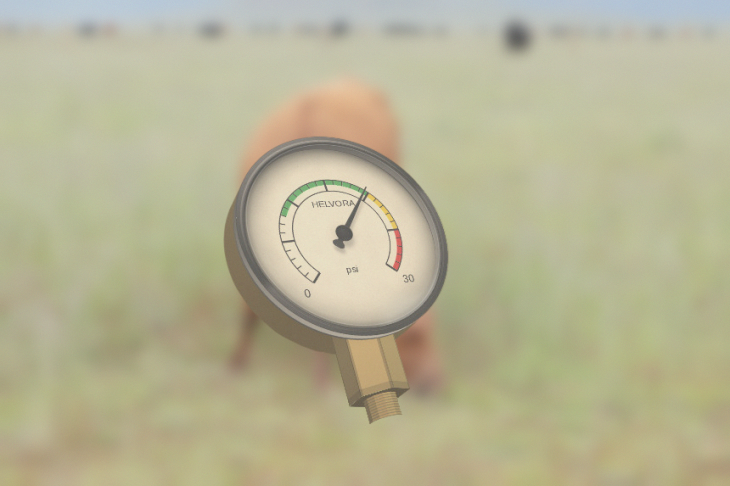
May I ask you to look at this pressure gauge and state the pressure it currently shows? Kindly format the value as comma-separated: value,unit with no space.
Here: 19.5,psi
